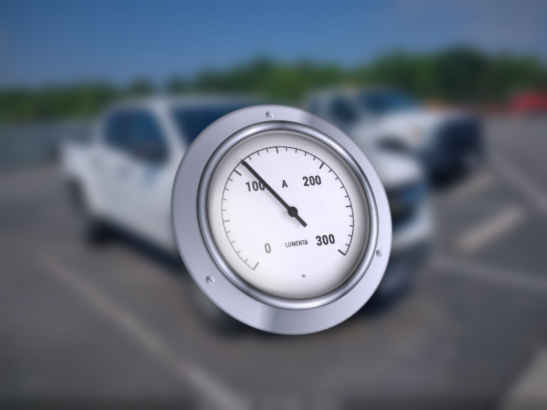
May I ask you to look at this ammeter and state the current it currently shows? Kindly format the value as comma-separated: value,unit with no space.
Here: 110,A
